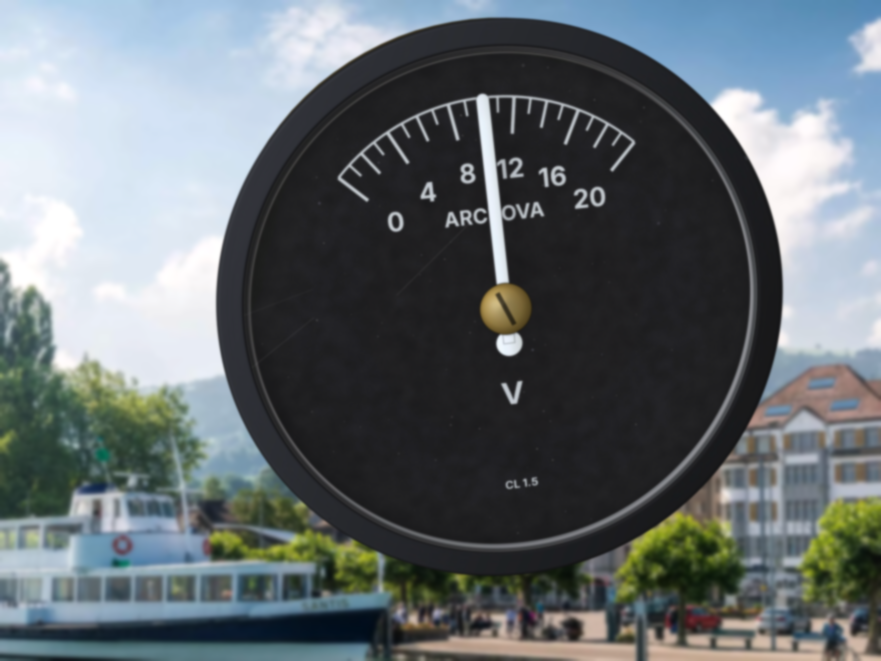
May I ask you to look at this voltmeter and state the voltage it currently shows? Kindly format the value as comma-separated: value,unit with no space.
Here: 10,V
